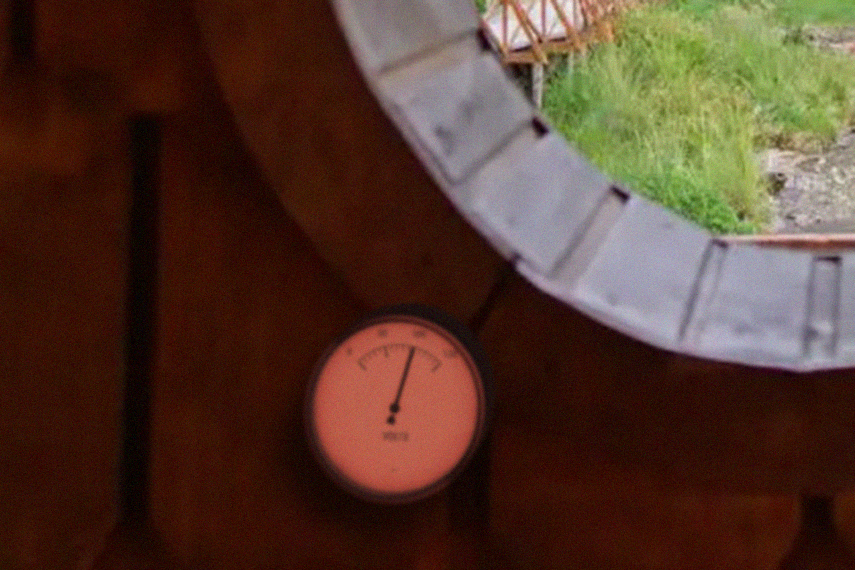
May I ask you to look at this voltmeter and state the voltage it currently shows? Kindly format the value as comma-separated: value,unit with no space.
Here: 100,V
